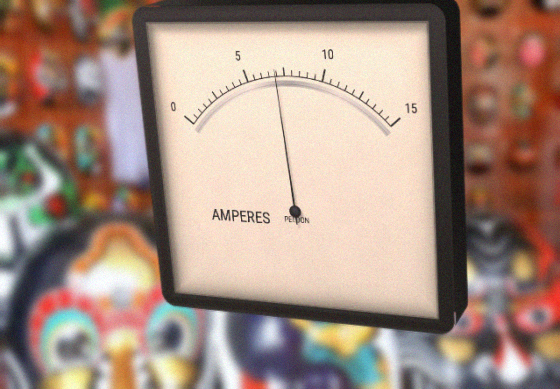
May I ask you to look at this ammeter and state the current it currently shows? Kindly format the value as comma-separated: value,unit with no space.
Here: 7,A
